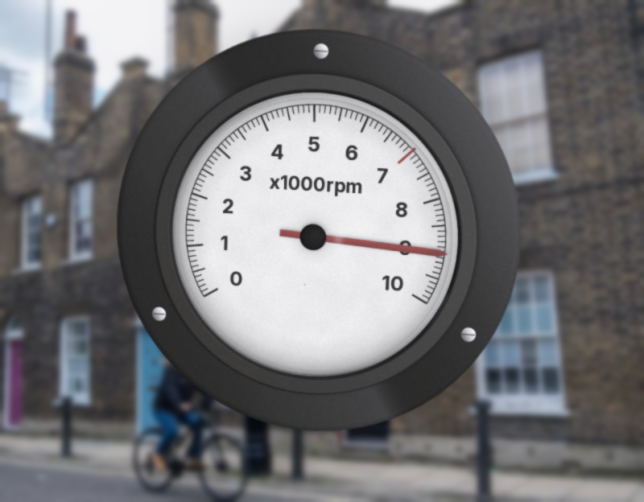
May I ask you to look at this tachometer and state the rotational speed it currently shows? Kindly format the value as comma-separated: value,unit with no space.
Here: 9000,rpm
